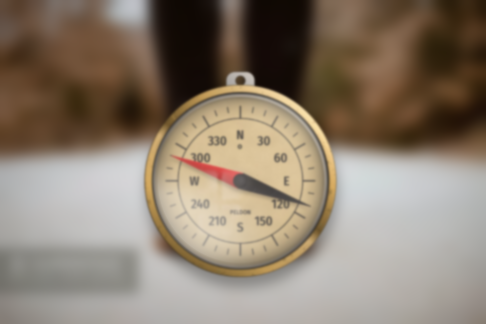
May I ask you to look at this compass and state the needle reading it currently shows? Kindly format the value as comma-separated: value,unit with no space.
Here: 290,°
